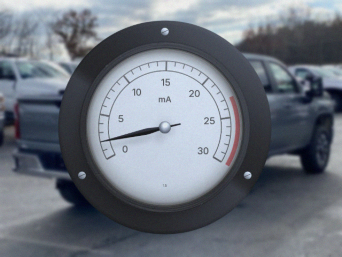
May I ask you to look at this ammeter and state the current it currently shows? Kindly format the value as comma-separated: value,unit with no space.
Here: 2,mA
